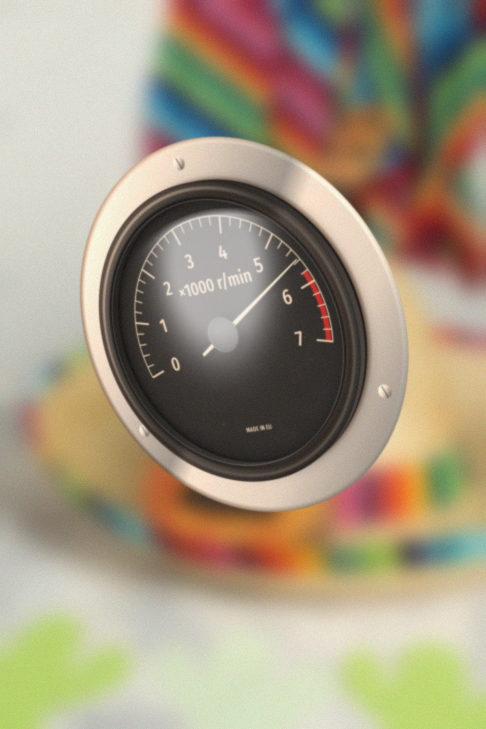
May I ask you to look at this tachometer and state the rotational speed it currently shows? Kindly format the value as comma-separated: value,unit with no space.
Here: 5600,rpm
